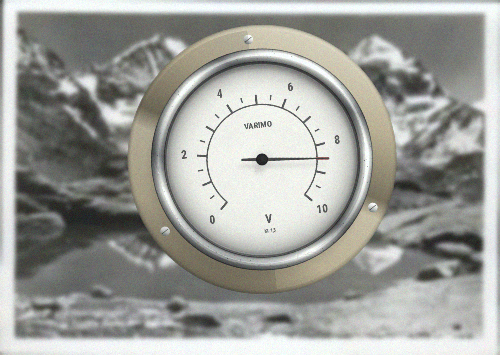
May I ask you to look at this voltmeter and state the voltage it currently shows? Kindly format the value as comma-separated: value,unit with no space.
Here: 8.5,V
